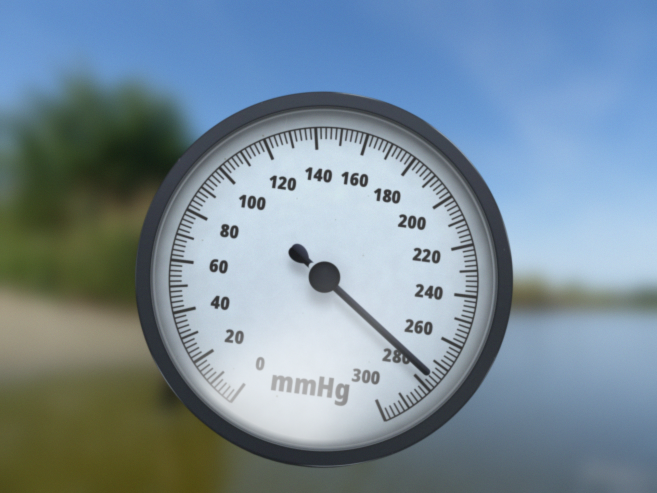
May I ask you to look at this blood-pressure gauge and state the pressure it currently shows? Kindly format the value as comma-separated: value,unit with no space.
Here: 276,mmHg
